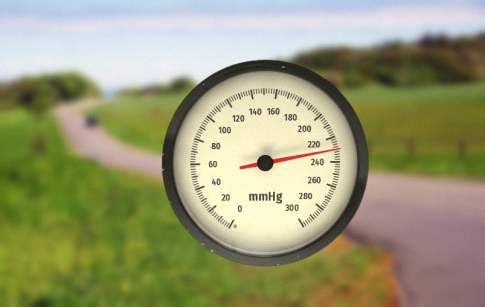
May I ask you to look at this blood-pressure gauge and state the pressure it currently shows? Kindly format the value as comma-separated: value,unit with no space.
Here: 230,mmHg
